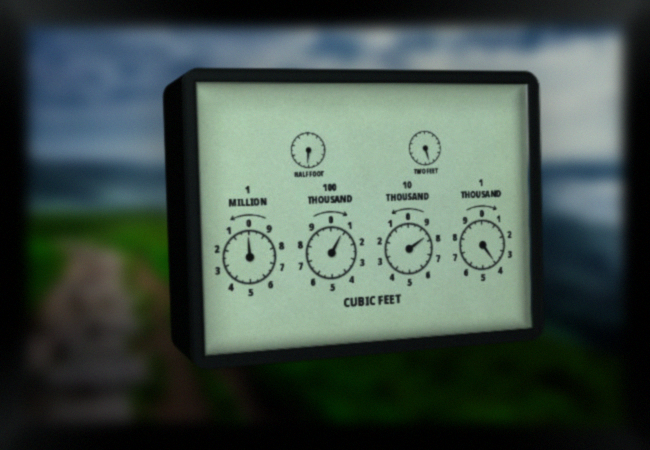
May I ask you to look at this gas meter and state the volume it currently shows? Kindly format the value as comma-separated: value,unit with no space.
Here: 8400,ft³
